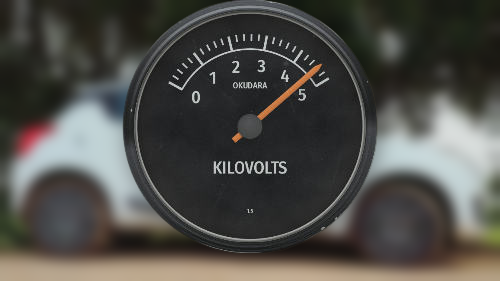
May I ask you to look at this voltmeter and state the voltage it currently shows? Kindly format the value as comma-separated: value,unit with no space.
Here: 4.6,kV
